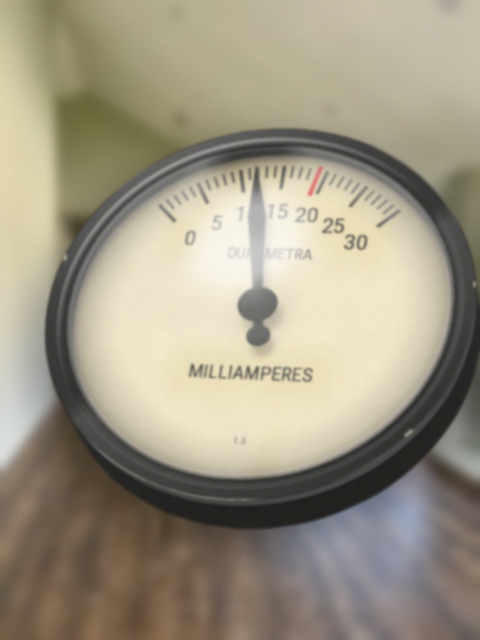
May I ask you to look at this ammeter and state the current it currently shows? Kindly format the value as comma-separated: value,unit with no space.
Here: 12,mA
